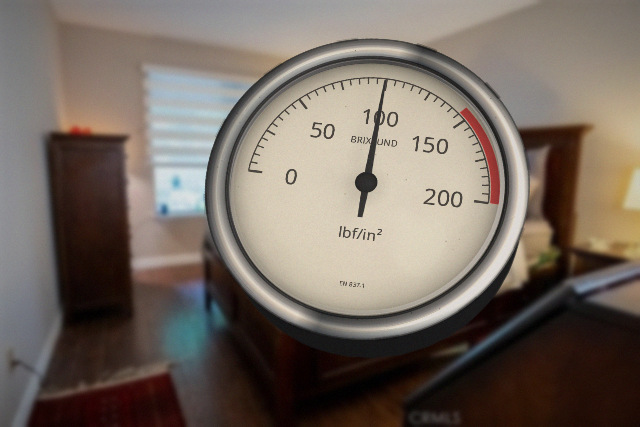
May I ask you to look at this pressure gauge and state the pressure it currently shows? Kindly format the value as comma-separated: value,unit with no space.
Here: 100,psi
